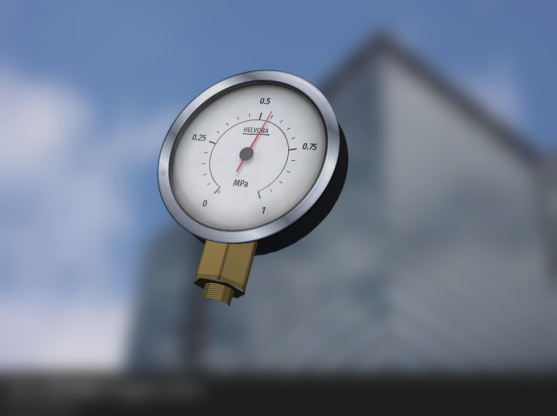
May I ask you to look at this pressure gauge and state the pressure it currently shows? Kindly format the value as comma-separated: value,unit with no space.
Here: 0.55,MPa
